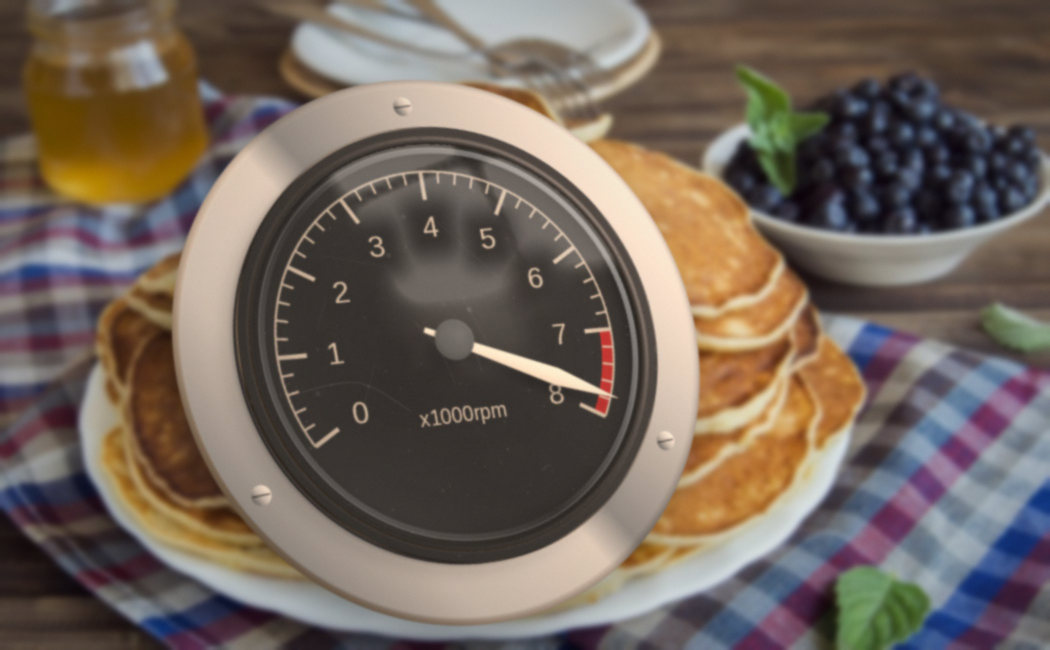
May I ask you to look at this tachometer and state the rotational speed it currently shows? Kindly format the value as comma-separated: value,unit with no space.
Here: 7800,rpm
